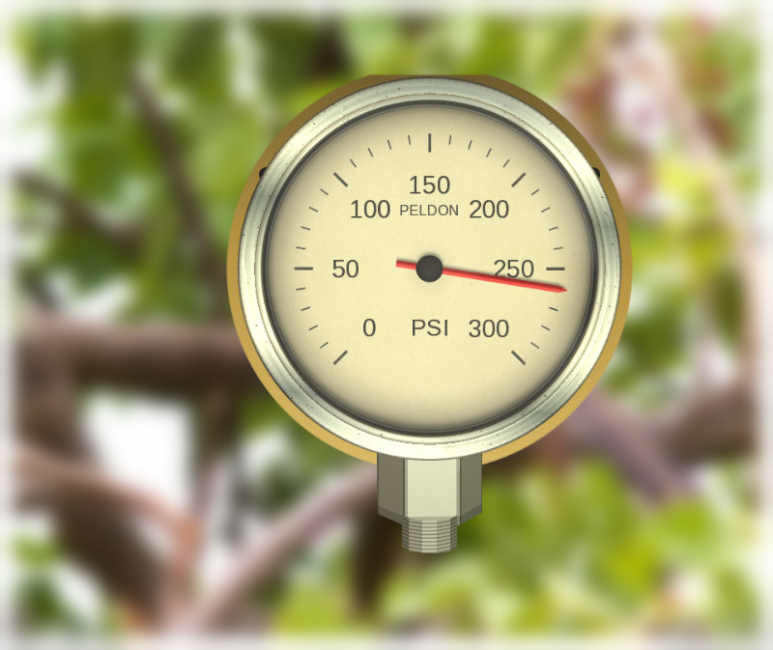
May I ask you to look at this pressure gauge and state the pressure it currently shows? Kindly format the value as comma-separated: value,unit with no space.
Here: 260,psi
